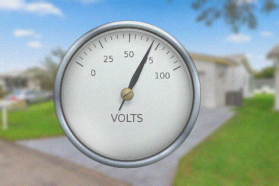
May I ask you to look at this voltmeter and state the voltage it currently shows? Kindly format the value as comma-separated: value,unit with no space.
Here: 70,V
